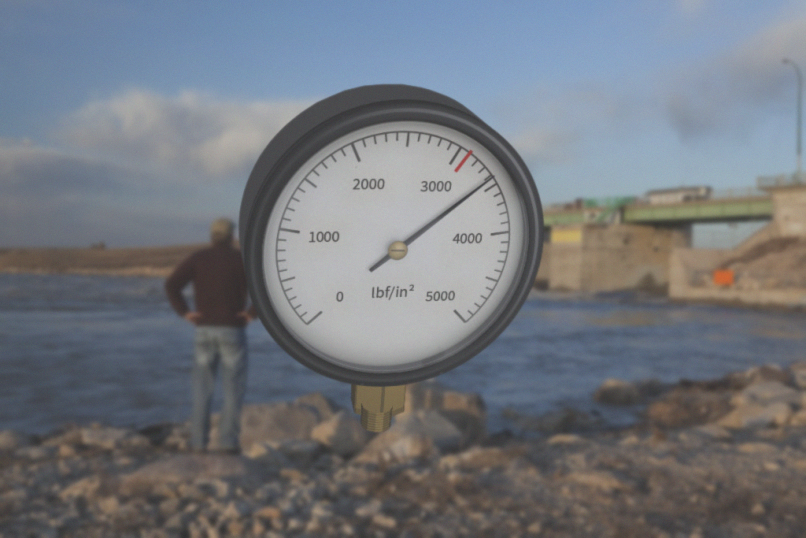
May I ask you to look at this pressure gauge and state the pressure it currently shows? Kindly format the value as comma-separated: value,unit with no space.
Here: 3400,psi
